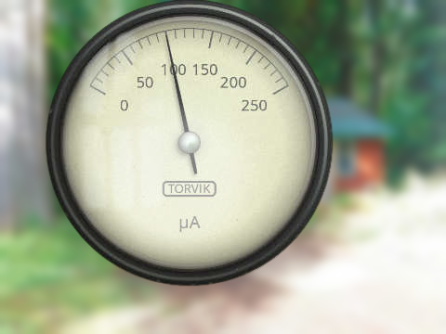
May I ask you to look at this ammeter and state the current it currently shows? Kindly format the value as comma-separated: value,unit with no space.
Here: 100,µA
